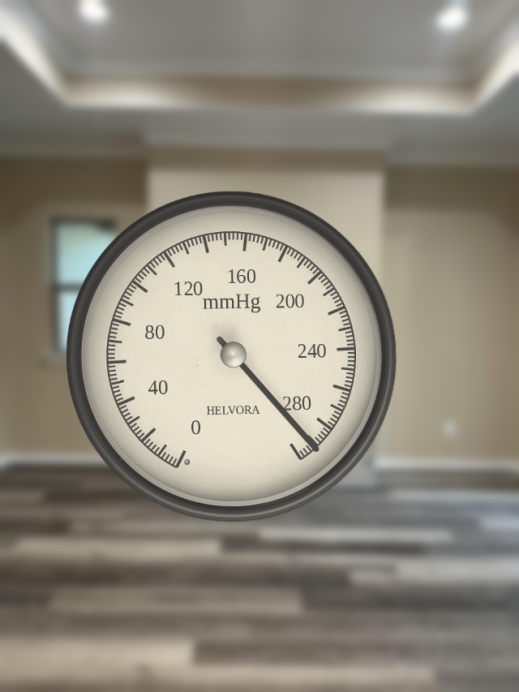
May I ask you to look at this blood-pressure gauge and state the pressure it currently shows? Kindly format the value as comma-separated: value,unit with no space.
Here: 292,mmHg
